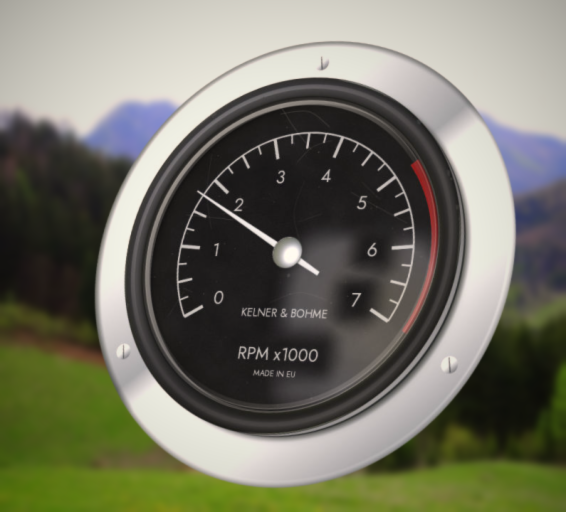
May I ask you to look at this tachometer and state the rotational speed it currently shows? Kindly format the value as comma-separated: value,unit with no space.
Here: 1750,rpm
